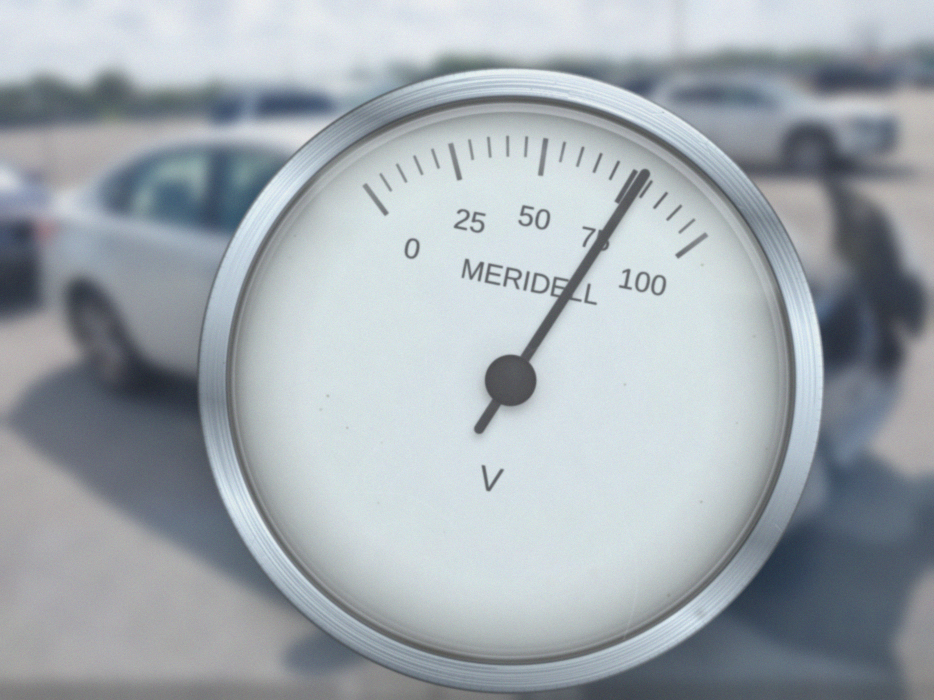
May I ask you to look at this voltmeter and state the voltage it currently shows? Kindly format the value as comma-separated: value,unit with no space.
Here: 77.5,V
